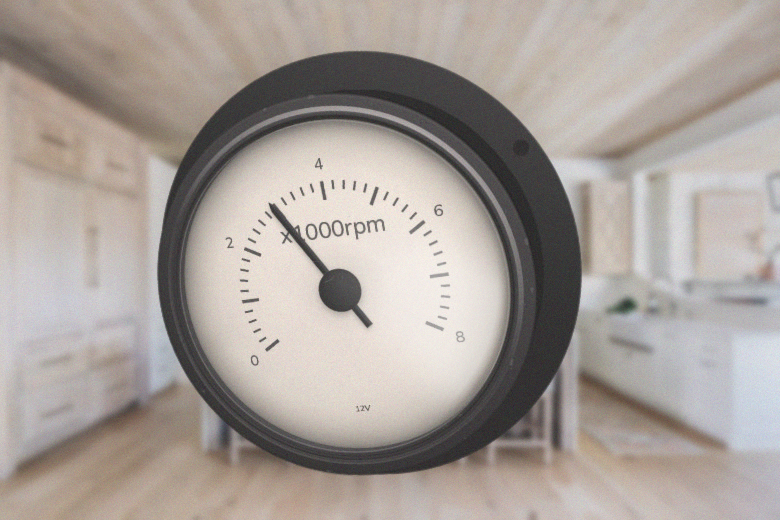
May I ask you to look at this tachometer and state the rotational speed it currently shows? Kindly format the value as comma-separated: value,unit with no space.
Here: 3000,rpm
